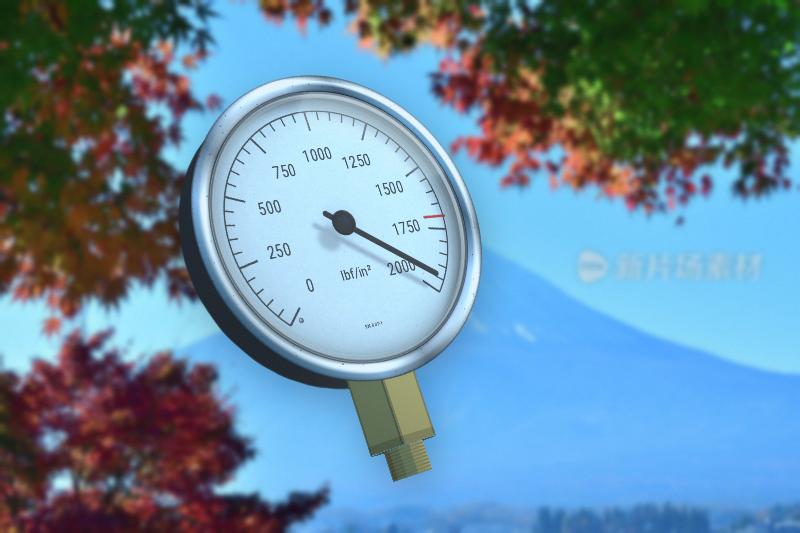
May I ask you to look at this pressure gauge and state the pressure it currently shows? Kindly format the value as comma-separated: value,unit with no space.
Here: 1950,psi
